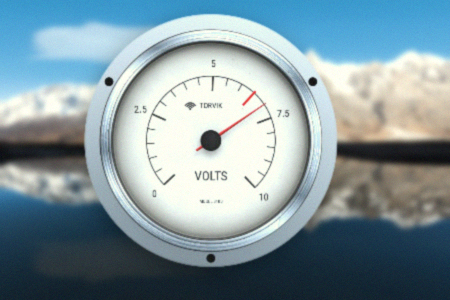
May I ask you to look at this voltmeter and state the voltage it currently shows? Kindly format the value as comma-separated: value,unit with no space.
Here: 7,V
